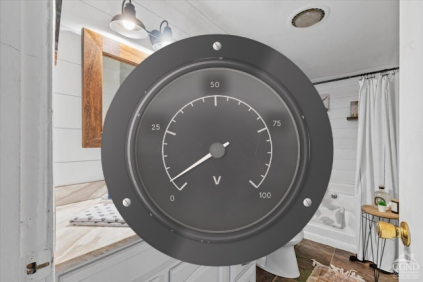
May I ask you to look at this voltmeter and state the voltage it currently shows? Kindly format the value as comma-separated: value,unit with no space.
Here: 5,V
